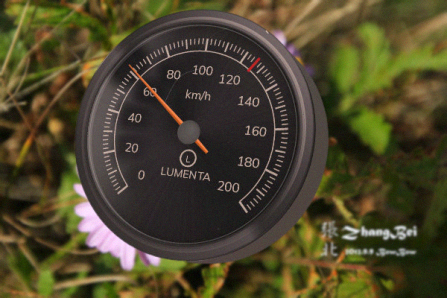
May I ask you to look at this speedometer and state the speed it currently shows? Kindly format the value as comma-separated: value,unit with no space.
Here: 62,km/h
